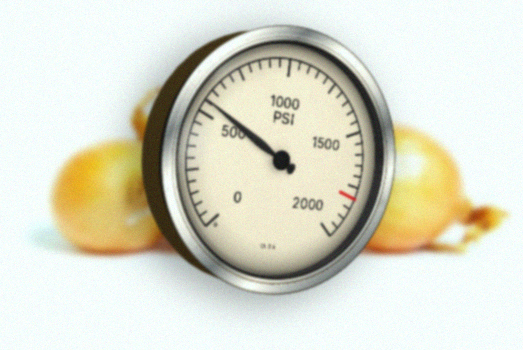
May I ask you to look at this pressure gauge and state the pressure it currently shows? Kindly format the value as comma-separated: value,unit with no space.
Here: 550,psi
